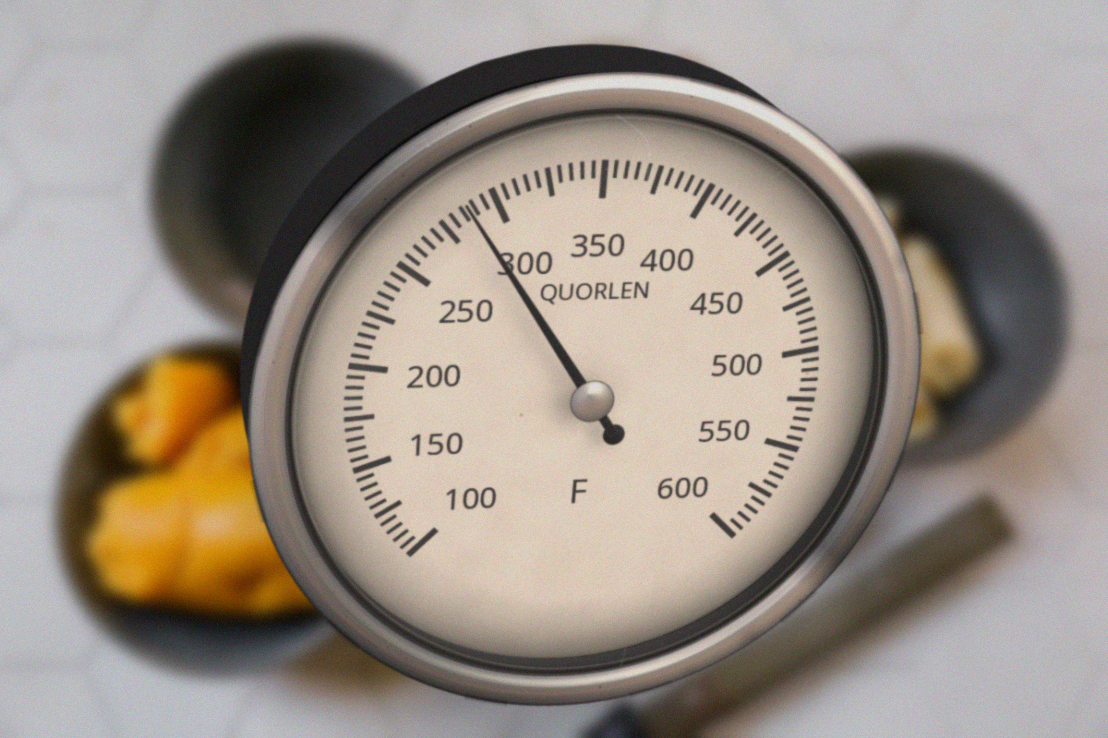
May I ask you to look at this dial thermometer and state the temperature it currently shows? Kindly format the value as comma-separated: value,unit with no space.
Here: 287.5,°F
